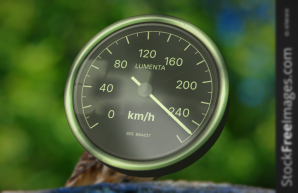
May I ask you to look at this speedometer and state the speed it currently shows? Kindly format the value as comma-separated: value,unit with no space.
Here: 250,km/h
